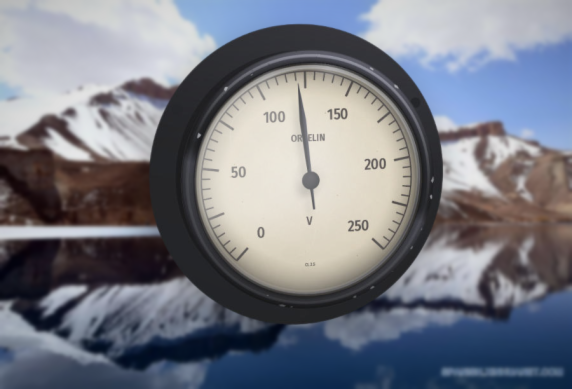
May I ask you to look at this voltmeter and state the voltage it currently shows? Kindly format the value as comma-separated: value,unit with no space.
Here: 120,V
